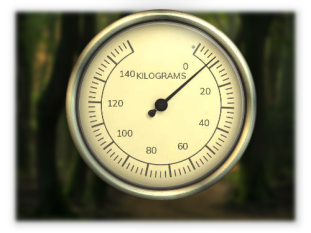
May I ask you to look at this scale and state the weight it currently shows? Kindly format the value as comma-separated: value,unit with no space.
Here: 8,kg
